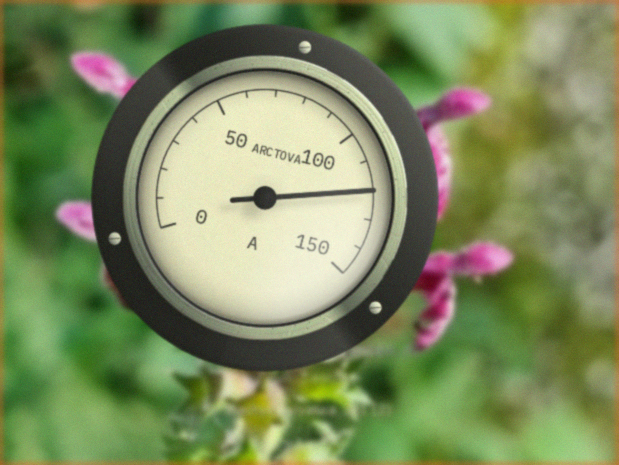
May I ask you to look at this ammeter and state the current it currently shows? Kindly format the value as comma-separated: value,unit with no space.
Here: 120,A
